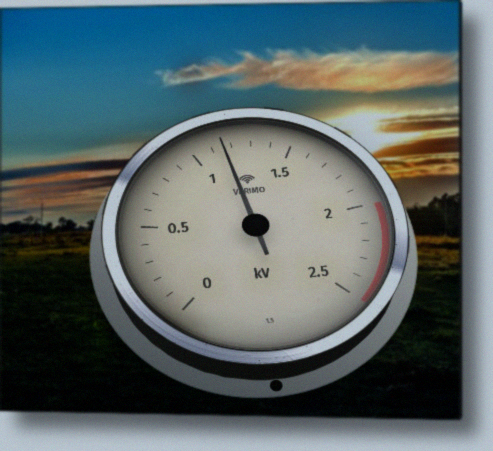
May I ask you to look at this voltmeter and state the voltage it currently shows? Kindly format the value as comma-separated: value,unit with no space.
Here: 1.15,kV
